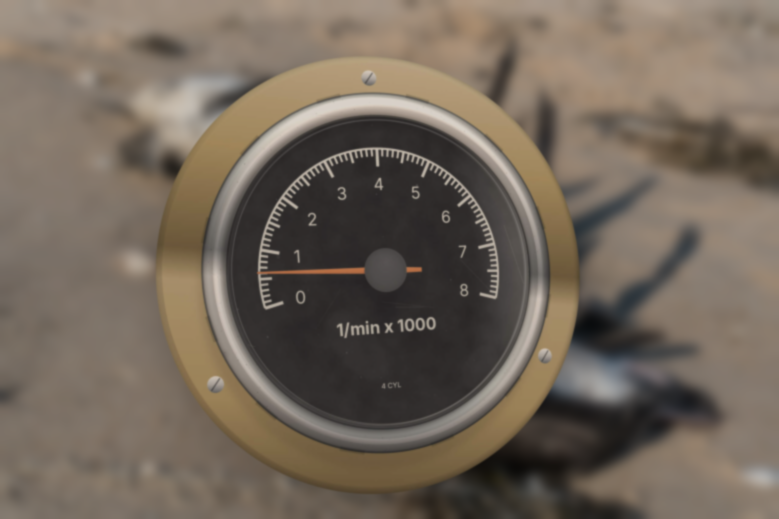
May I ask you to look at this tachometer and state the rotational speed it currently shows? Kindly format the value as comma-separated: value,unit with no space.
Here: 600,rpm
